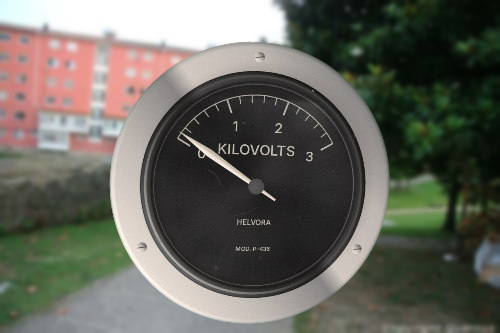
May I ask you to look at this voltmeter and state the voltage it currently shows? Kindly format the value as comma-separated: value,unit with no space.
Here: 0.1,kV
